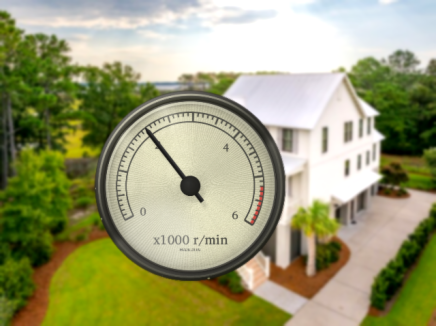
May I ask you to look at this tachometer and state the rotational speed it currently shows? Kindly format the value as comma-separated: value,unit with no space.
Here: 2000,rpm
